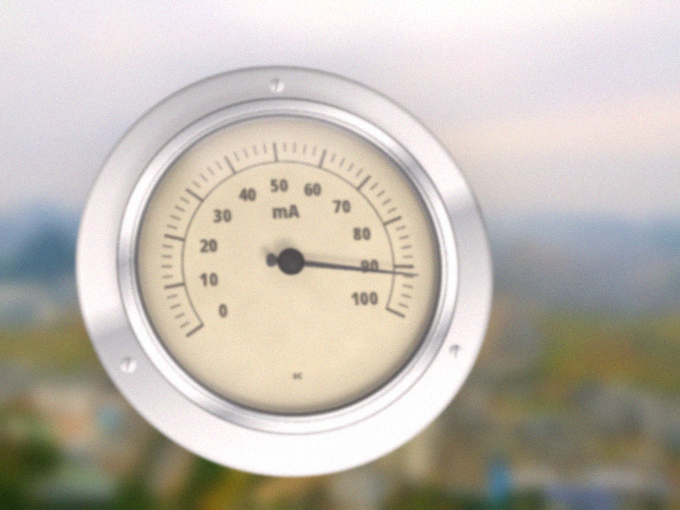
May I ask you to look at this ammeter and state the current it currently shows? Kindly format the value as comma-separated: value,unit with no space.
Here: 92,mA
